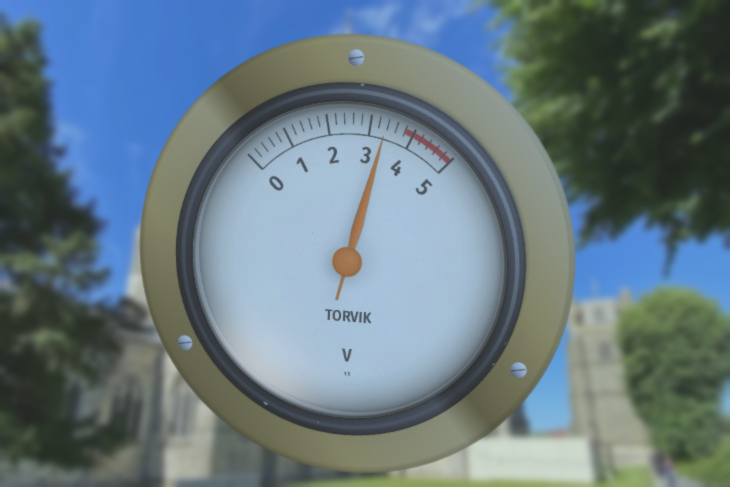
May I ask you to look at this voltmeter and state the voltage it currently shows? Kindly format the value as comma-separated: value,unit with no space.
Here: 3.4,V
